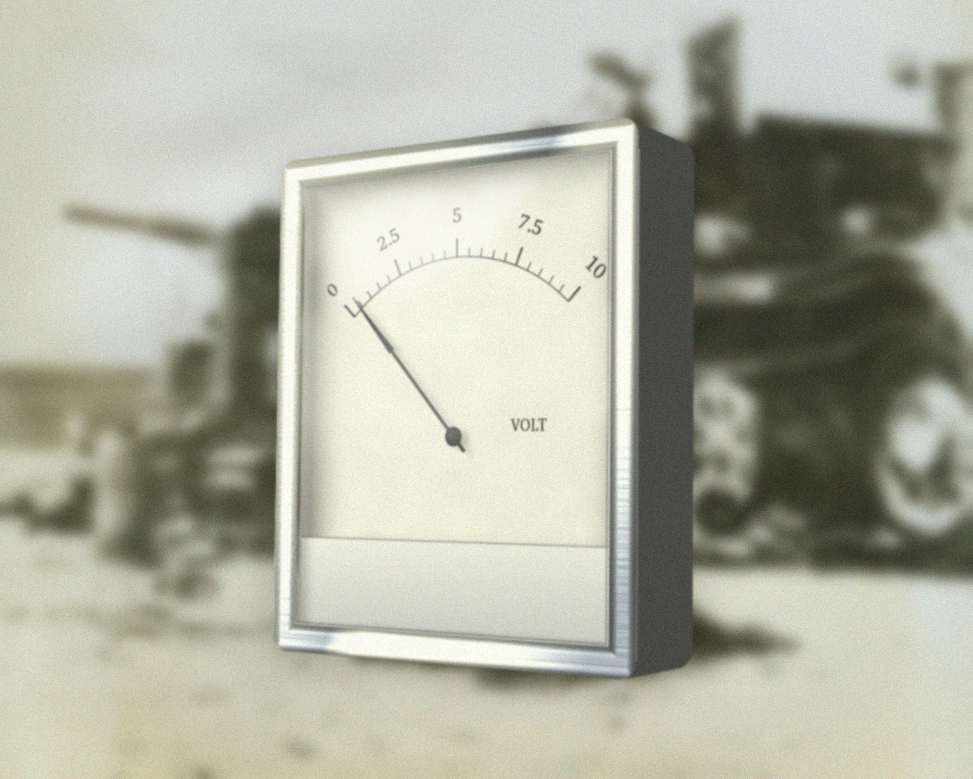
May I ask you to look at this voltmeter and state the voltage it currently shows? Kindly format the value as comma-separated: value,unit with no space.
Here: 0.5,V
